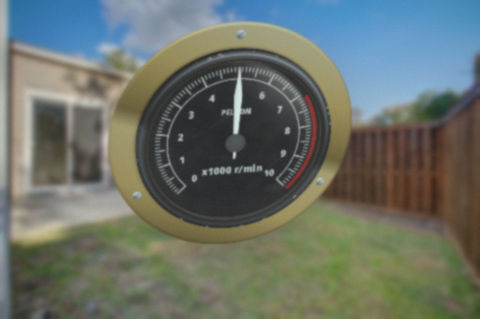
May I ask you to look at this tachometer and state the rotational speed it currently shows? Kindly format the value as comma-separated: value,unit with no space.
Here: 5000,rpm
